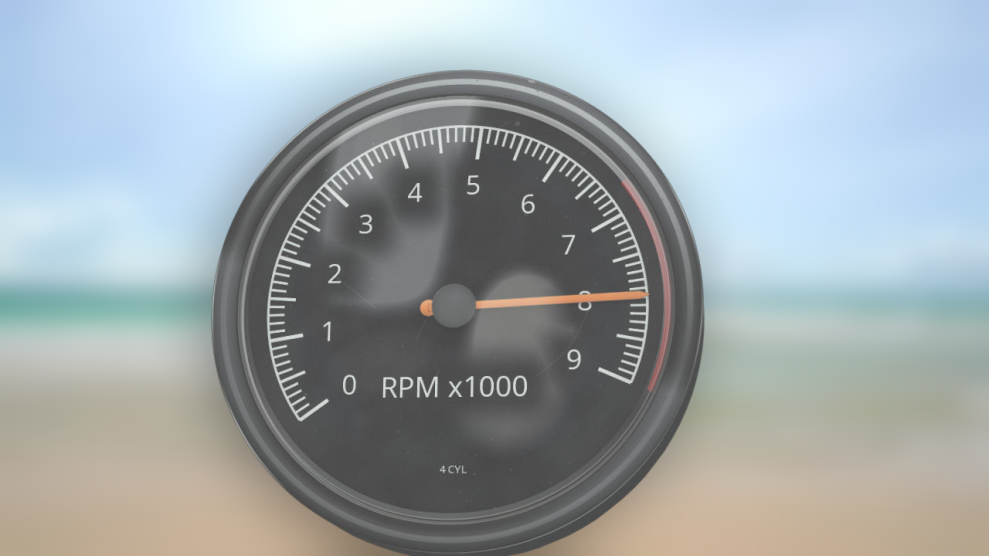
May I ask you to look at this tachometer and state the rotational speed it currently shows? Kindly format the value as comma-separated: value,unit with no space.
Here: 8000,rpm
